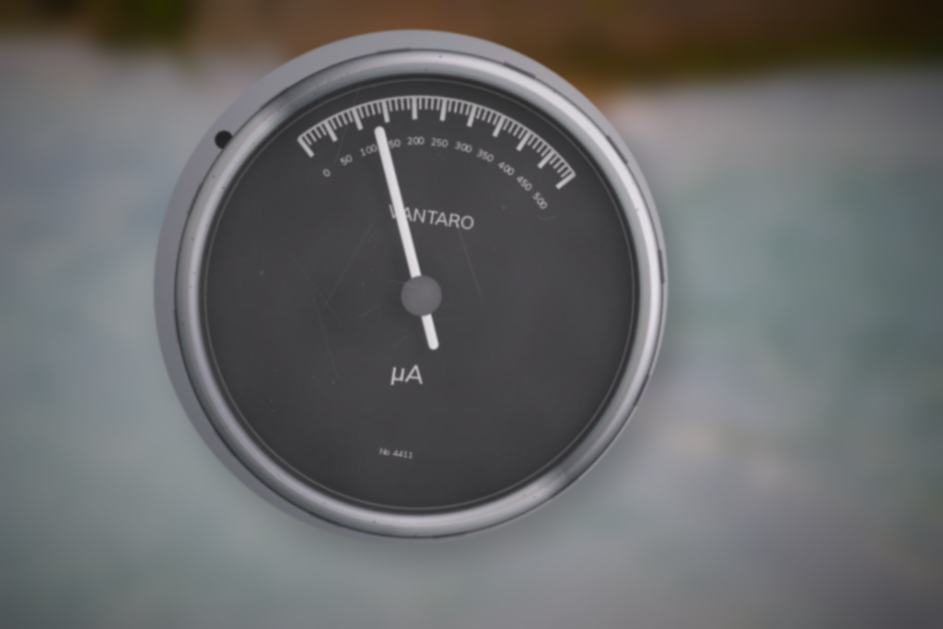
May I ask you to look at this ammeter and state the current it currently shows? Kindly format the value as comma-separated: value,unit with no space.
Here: 130,µA
